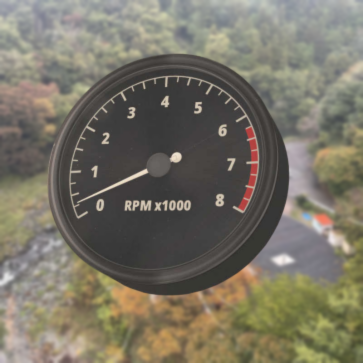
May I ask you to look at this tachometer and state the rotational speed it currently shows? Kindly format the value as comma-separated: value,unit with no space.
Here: 250,rpm
